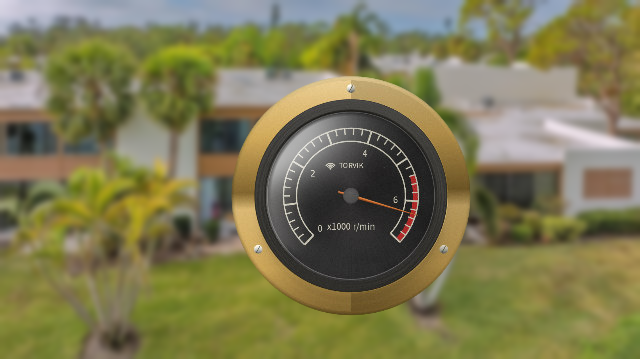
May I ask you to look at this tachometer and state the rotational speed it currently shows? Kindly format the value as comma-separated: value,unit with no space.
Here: 6300,rpm
